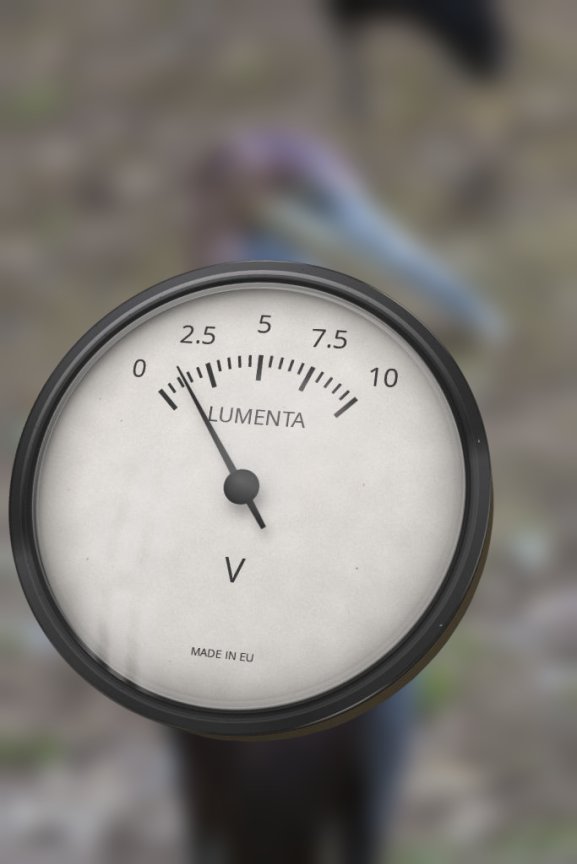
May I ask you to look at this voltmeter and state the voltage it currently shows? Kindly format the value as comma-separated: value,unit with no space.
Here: 1.25,V
